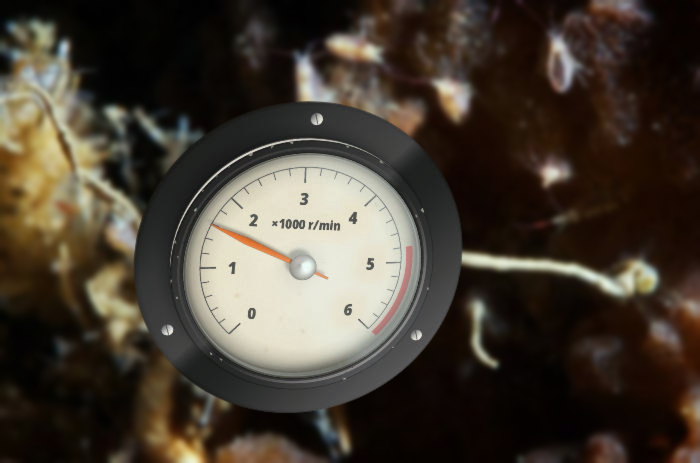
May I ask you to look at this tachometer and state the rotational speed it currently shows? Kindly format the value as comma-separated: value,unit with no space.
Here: 1600,rpm
